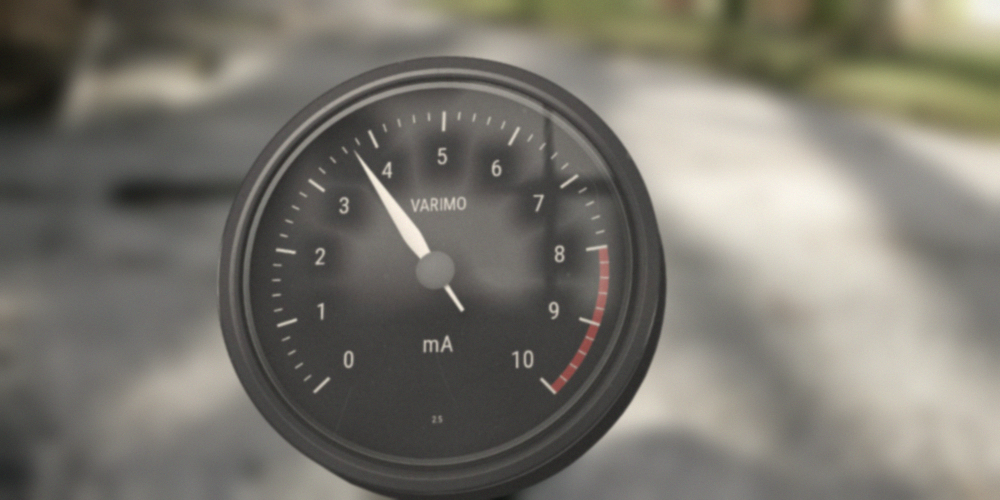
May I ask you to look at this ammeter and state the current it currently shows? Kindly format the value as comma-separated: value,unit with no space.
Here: 3.7,mA
